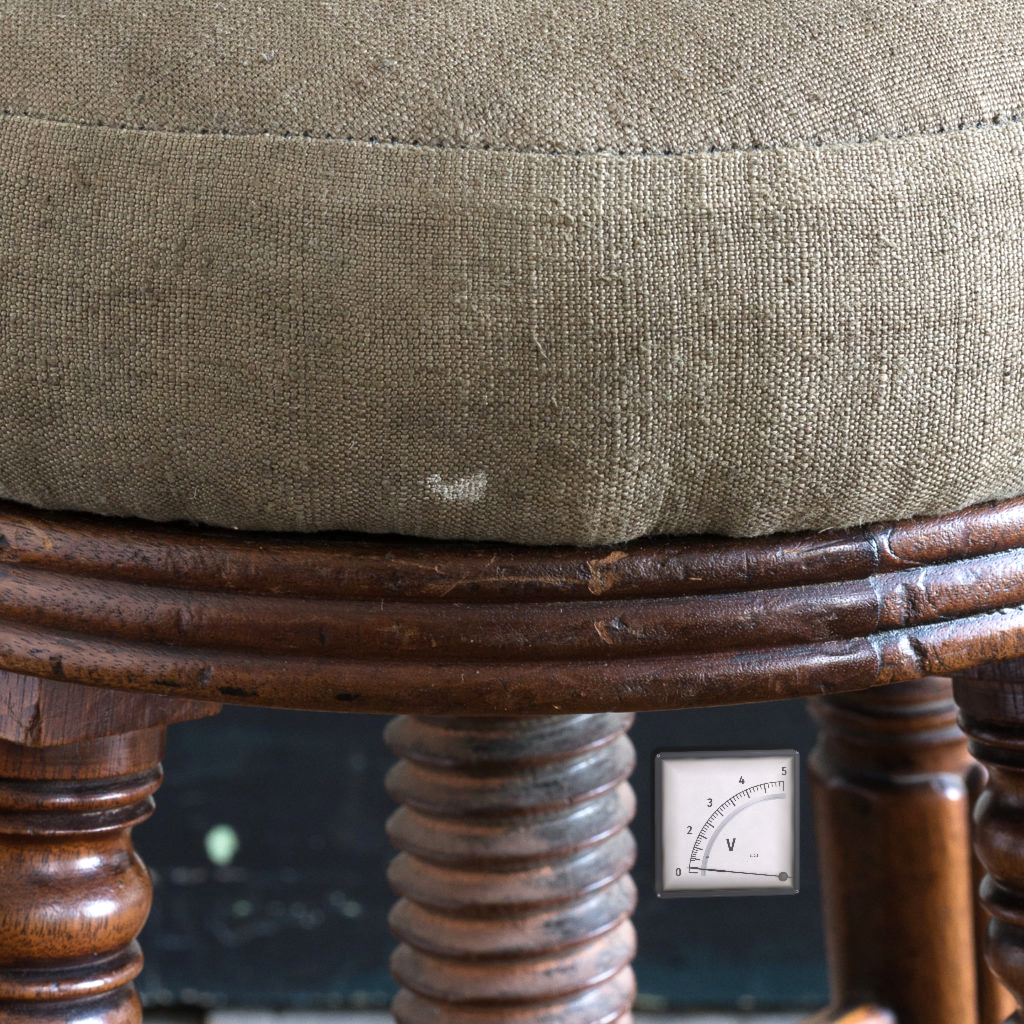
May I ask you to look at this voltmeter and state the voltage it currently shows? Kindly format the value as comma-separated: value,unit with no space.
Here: 0.5,V
